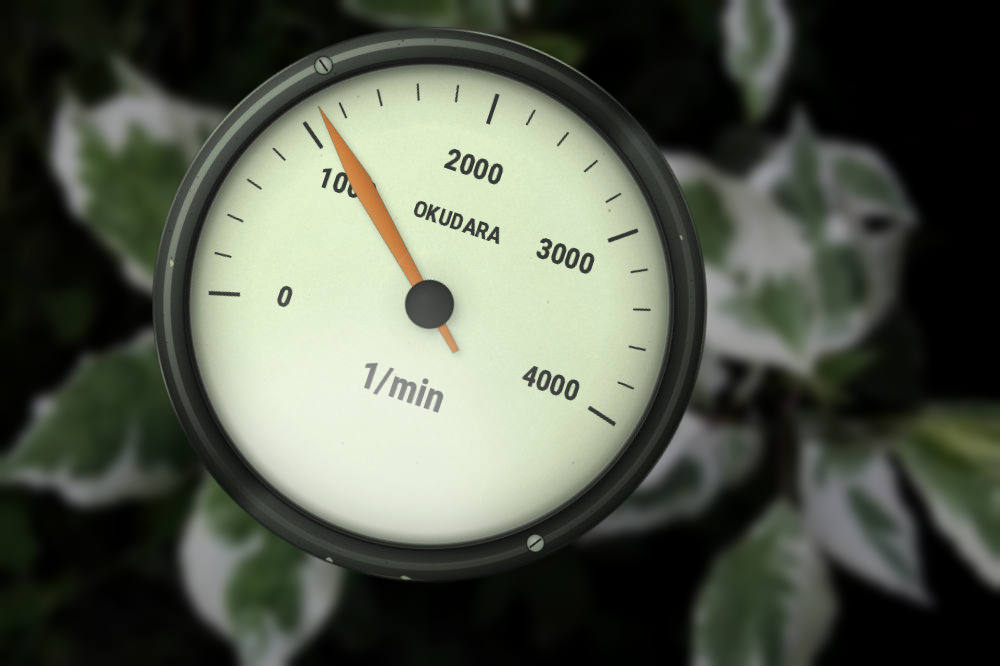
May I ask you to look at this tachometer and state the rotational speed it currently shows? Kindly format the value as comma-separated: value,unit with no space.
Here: 1100,rpm
